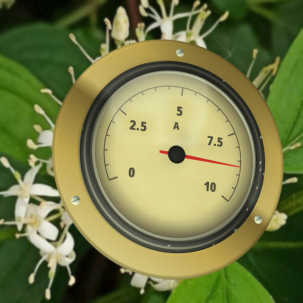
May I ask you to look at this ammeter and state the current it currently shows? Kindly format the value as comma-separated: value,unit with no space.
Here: 8.75,A
